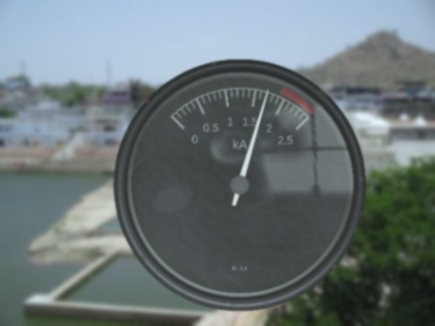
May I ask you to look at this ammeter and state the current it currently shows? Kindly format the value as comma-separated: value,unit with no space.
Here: 1.7,kA
